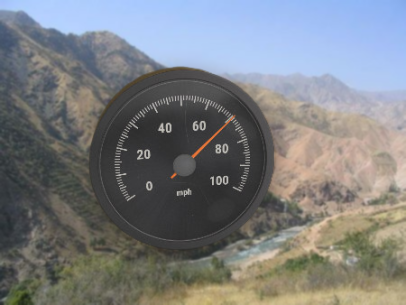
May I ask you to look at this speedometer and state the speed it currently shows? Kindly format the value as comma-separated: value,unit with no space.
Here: 70,mph
